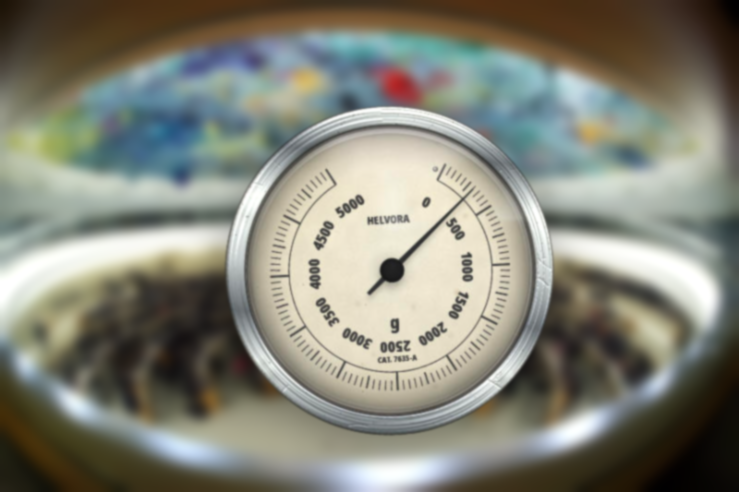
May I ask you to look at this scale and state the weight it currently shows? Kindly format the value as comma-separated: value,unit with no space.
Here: 300,g
